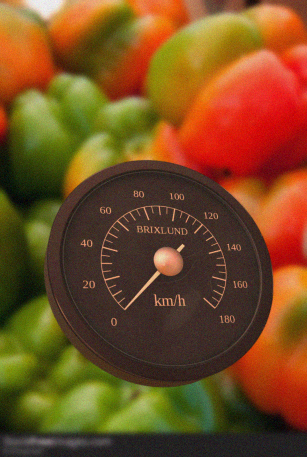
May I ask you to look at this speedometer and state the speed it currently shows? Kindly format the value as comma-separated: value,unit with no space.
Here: 0,km/h
